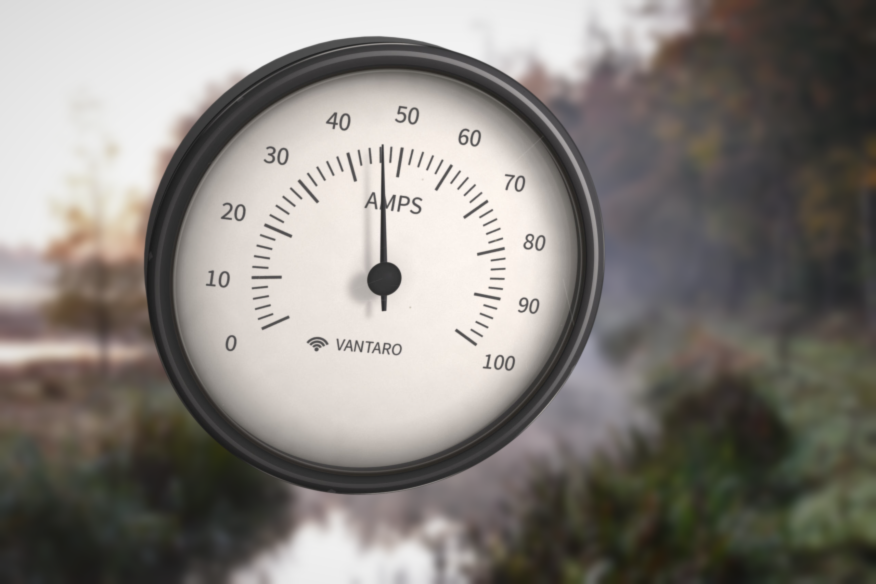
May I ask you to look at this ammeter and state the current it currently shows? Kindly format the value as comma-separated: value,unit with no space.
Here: 46,A
